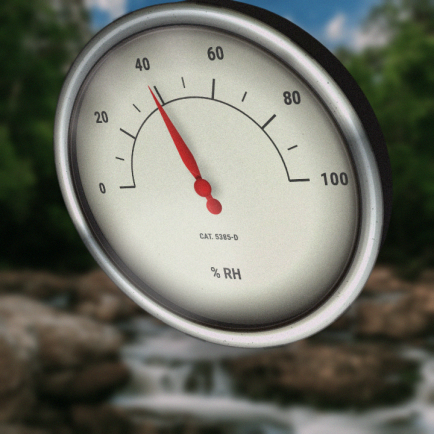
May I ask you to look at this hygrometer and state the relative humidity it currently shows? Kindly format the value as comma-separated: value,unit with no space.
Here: 40,%
